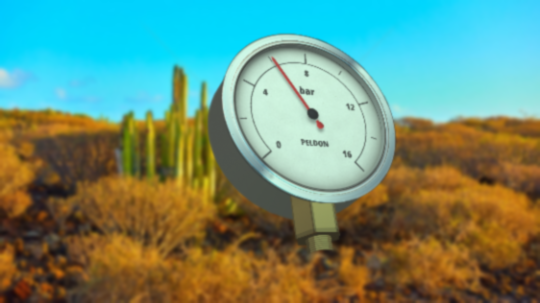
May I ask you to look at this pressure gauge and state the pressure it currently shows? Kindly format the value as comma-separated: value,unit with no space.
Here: 6,bar
